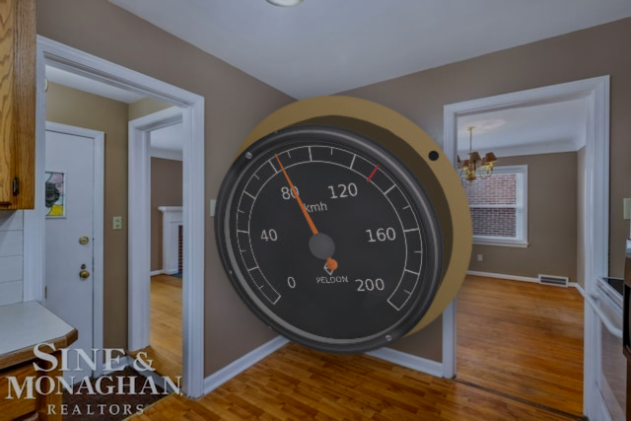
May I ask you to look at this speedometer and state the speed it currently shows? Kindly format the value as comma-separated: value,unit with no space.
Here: 85,km/h
